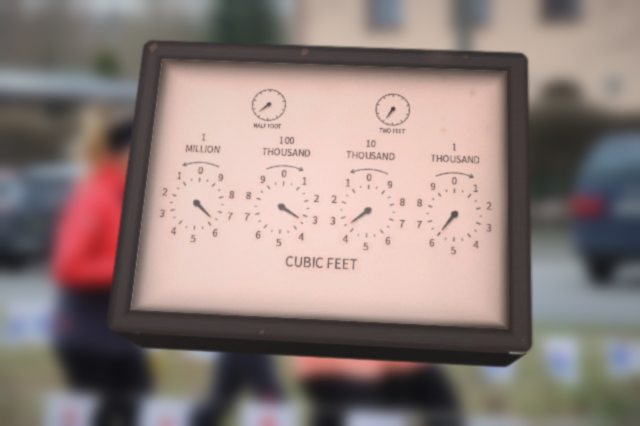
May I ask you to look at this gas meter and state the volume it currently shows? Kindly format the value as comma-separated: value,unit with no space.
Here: 633600,ft³
